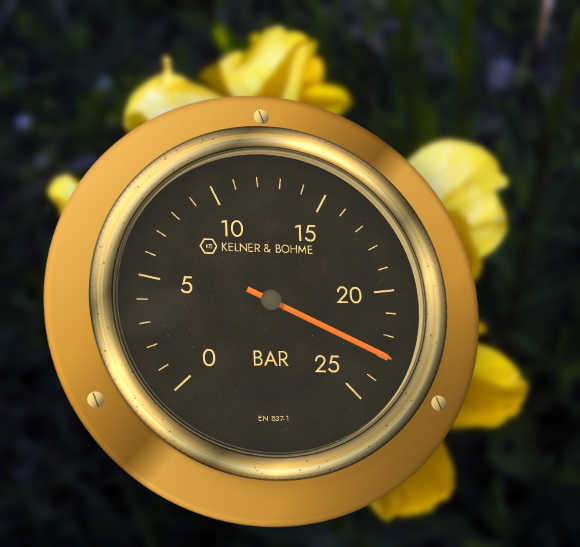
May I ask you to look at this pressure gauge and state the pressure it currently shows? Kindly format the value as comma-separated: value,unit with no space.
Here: 23,bar
